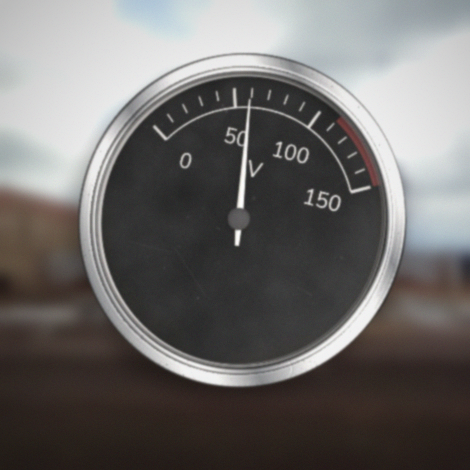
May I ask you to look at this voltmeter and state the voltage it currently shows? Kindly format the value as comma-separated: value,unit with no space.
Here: 60,V
